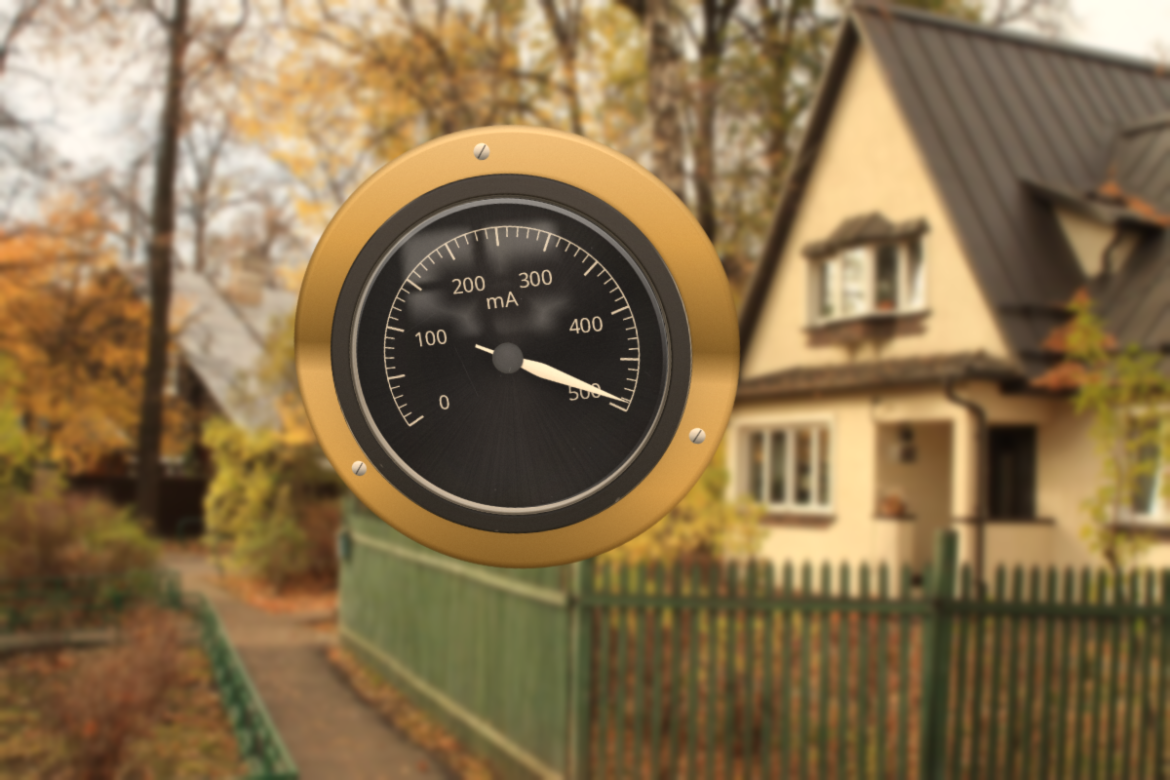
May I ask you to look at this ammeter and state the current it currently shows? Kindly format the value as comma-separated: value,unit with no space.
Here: 490,mA
